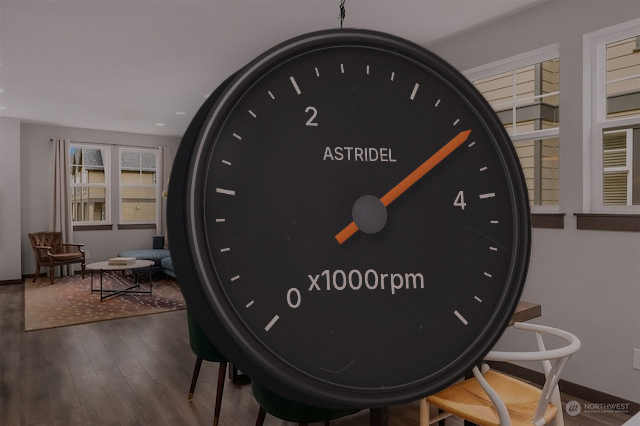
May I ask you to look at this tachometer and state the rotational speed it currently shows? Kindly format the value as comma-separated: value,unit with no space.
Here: 3500,rpm
